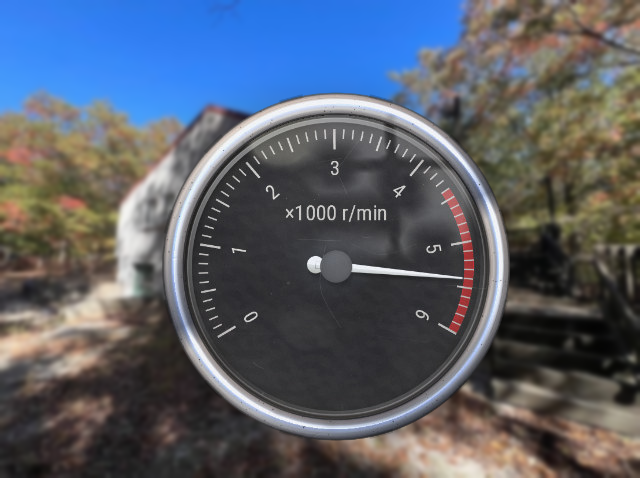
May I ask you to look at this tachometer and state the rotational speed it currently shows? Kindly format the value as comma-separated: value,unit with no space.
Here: 5400,rpm
